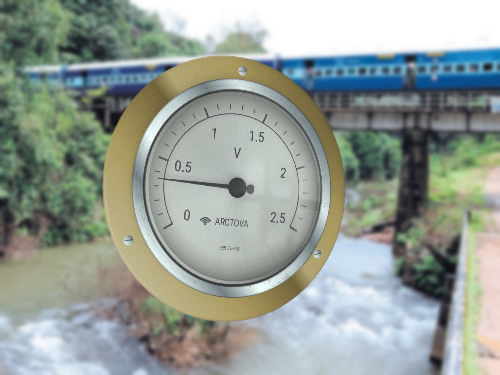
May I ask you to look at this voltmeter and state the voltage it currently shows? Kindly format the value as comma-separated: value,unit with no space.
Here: 0.35,V
